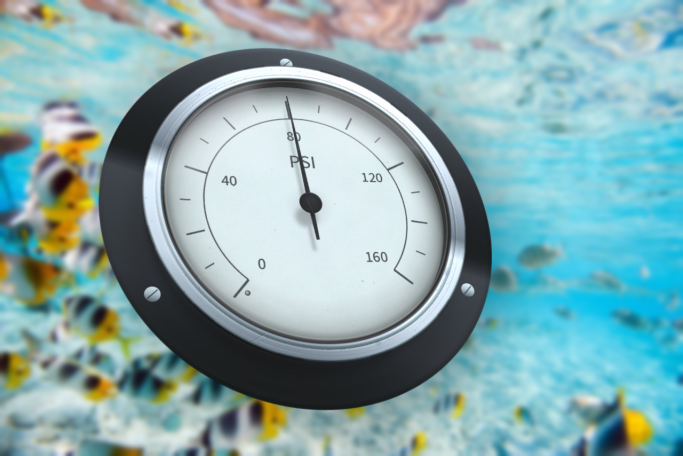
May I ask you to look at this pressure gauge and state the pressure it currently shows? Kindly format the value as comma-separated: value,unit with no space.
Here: 80,psi
